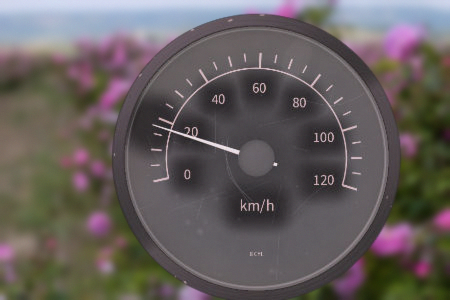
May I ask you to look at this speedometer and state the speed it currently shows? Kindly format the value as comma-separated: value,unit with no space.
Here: 17.5,km/h
